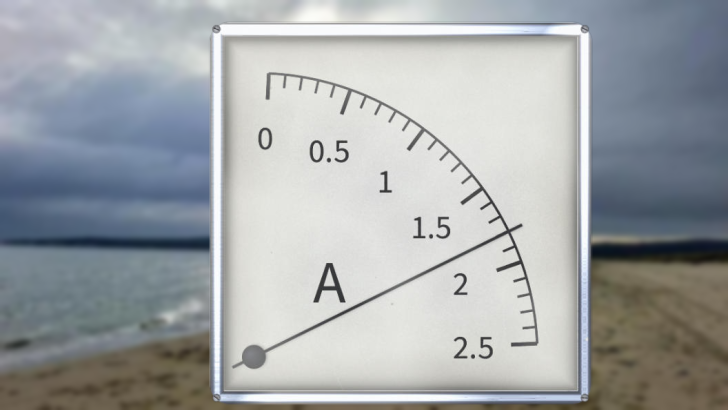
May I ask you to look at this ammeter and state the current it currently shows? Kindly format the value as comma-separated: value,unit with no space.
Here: 1.8,A
